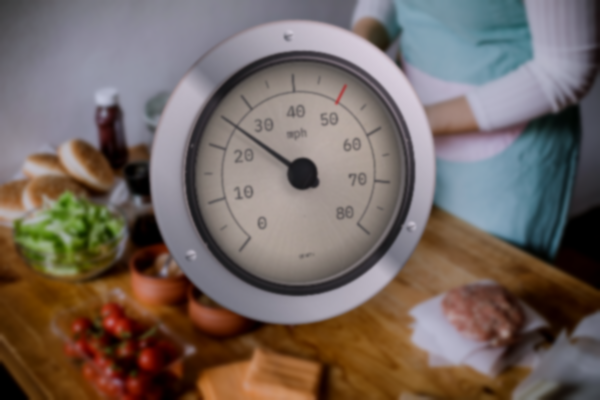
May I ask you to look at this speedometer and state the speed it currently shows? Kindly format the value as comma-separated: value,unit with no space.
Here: 25,mph
